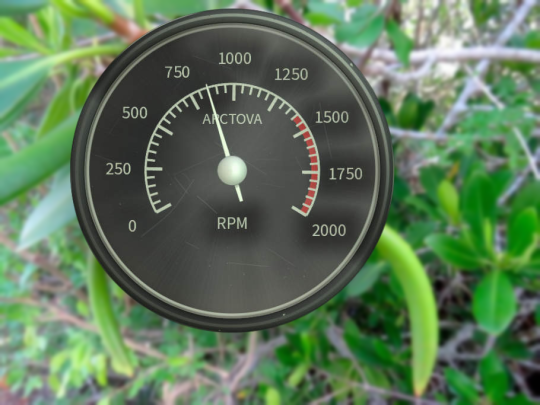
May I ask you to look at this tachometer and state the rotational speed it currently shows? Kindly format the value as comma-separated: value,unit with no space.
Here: 850,rpm
